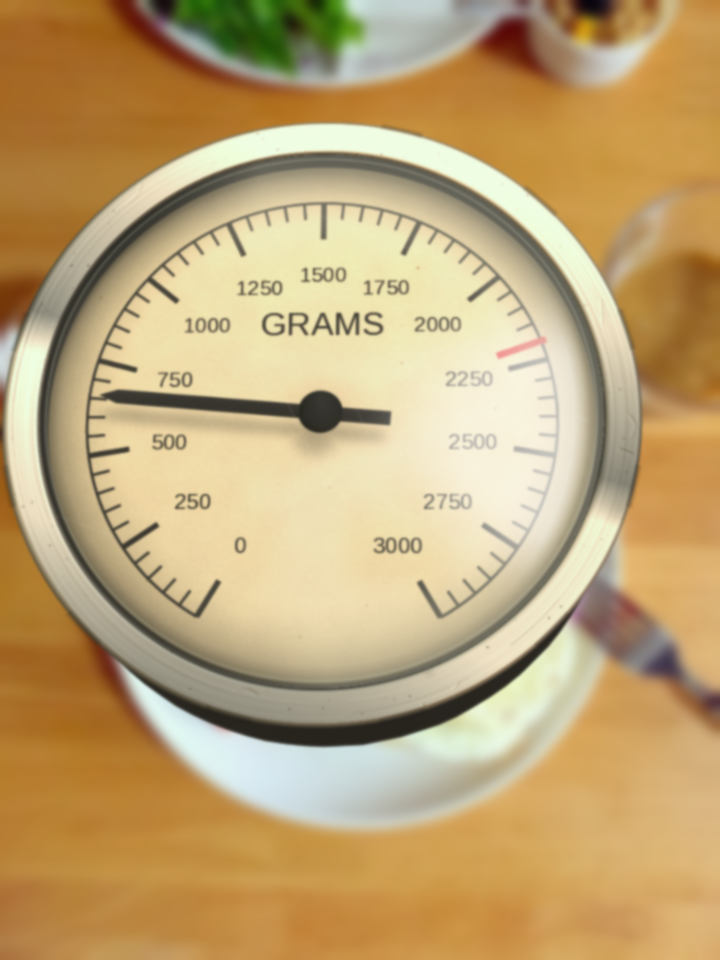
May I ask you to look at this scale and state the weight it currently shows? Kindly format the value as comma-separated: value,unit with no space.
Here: 650,g
